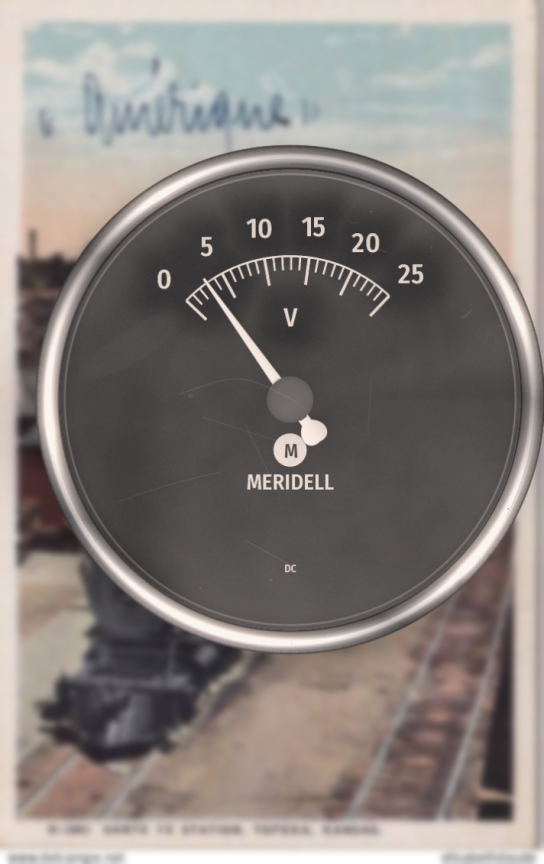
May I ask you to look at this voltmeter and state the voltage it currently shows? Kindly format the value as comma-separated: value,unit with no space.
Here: 3,V
